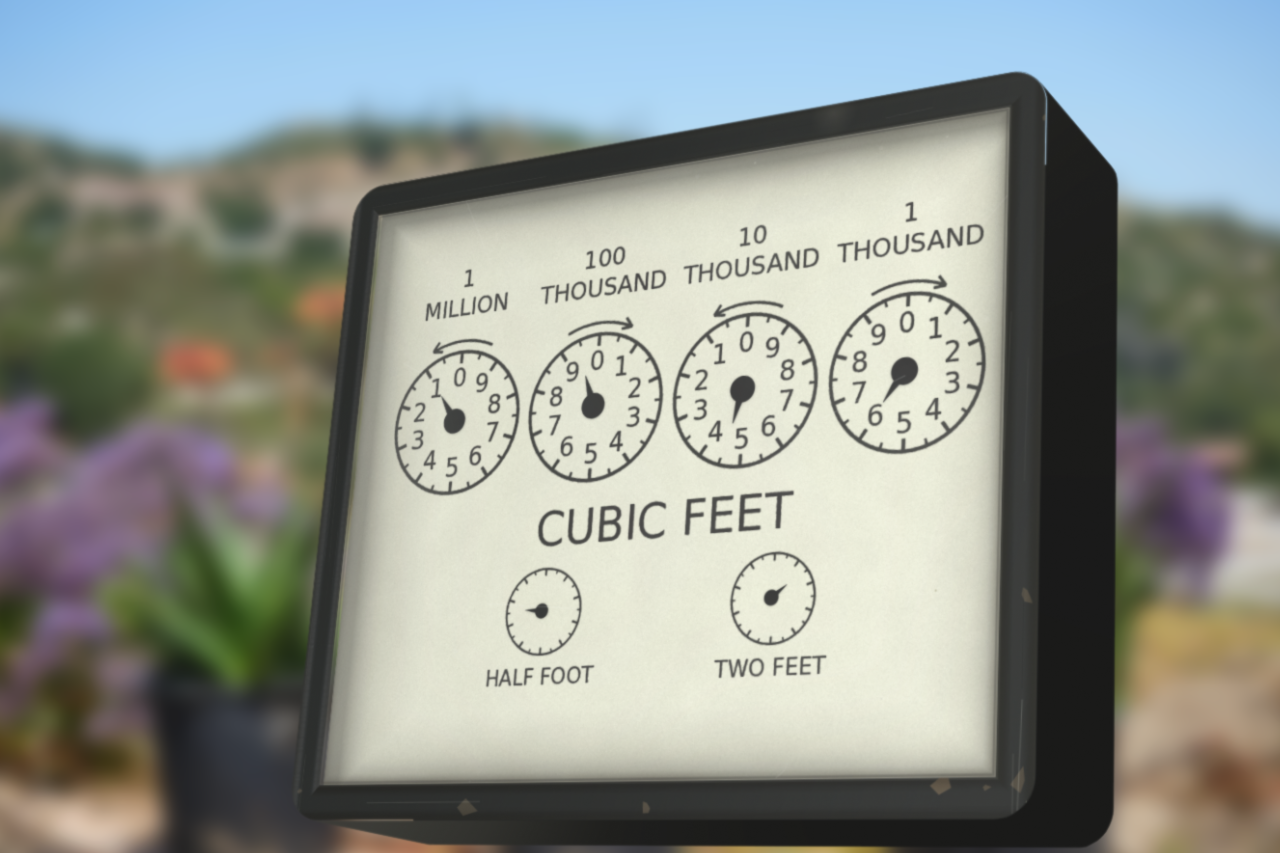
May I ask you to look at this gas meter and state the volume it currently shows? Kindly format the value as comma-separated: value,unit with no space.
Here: 94600,ft³
